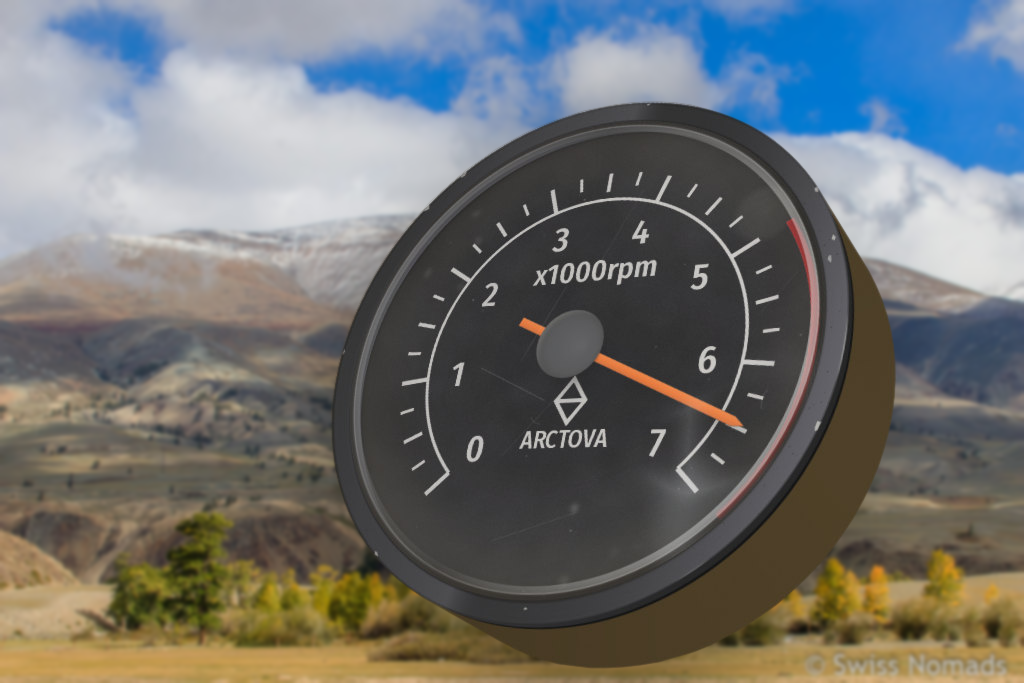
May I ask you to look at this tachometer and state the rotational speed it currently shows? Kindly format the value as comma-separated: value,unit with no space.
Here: 6500,rpm
